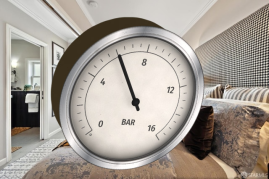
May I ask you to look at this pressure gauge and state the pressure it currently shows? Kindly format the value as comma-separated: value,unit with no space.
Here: 6,bar
